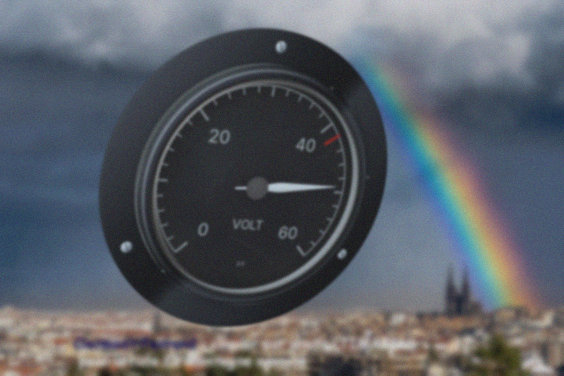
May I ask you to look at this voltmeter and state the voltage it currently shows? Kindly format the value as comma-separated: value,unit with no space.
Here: 49,V
